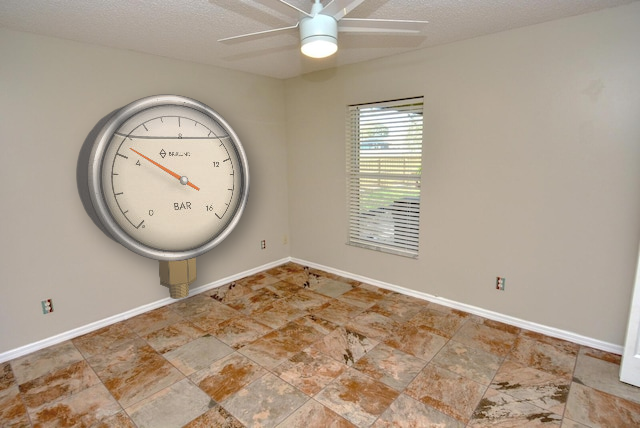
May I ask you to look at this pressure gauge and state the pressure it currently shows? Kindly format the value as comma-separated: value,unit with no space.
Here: 4.5,bar
